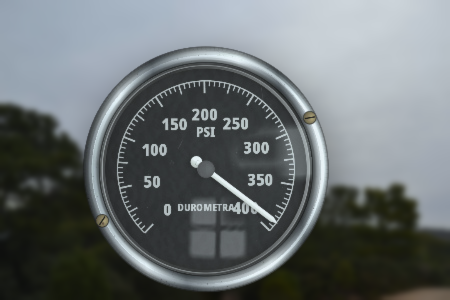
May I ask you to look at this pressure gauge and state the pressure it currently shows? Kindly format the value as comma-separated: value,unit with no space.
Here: 390,psi
